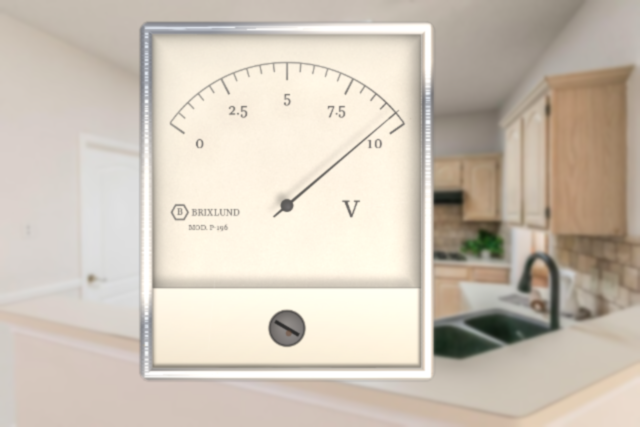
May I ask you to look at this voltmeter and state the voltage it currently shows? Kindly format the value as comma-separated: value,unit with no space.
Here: 9.5,V
